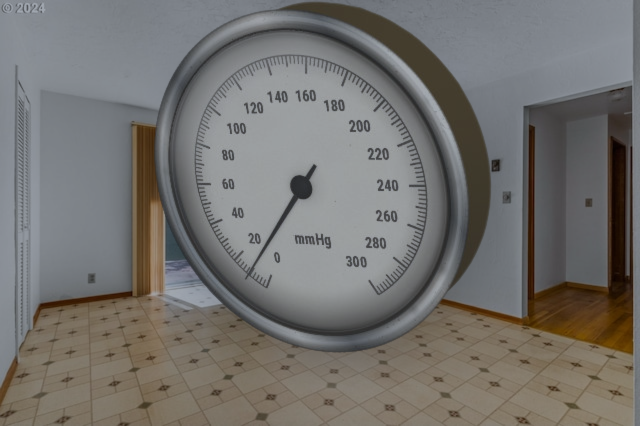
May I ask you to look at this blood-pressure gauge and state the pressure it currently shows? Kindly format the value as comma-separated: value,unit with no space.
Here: 10,mmHg
